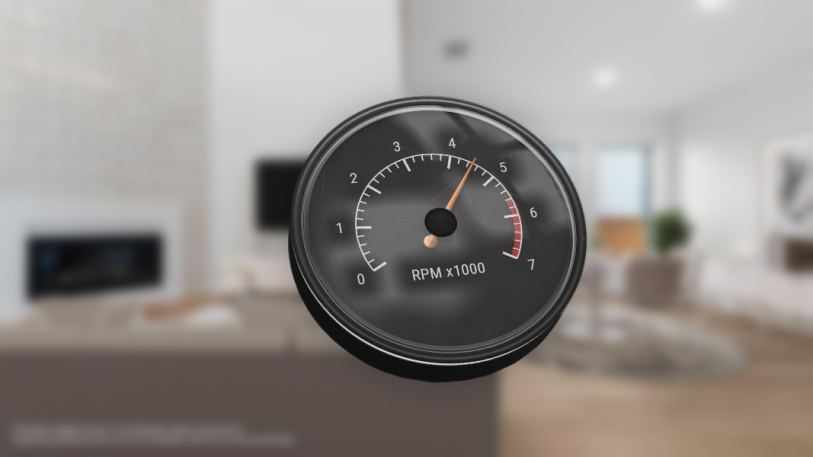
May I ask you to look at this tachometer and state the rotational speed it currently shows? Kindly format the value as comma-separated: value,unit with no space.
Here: 4500,rpm
